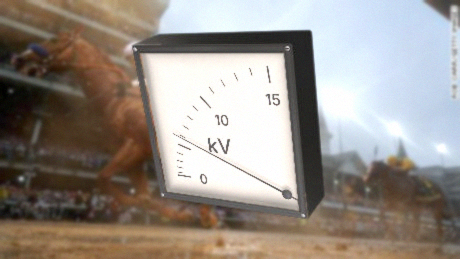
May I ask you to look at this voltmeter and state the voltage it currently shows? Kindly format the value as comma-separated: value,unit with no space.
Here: 6,kV
